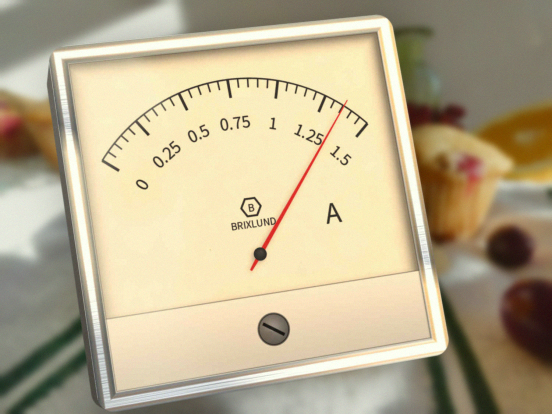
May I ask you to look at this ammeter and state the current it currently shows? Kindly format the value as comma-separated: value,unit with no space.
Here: 1.35,A
